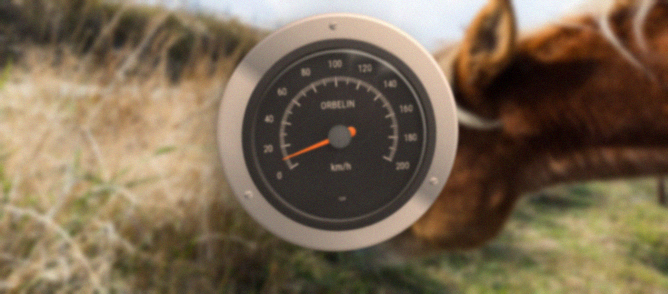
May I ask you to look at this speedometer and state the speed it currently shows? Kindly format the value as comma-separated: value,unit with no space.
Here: 10,km/h
